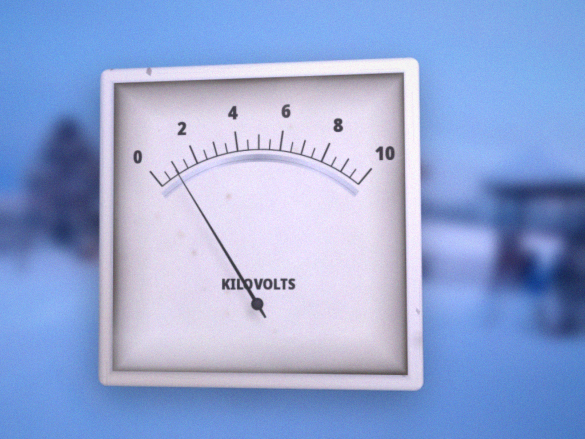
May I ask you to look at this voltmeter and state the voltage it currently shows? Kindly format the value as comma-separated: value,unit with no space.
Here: 1,kV
